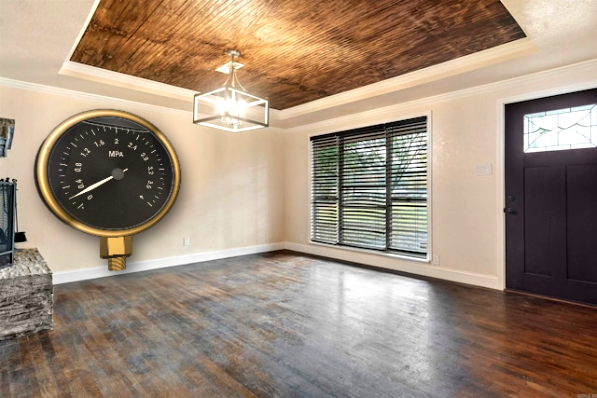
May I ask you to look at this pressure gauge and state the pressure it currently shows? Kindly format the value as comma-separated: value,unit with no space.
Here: 0.2,MPa
